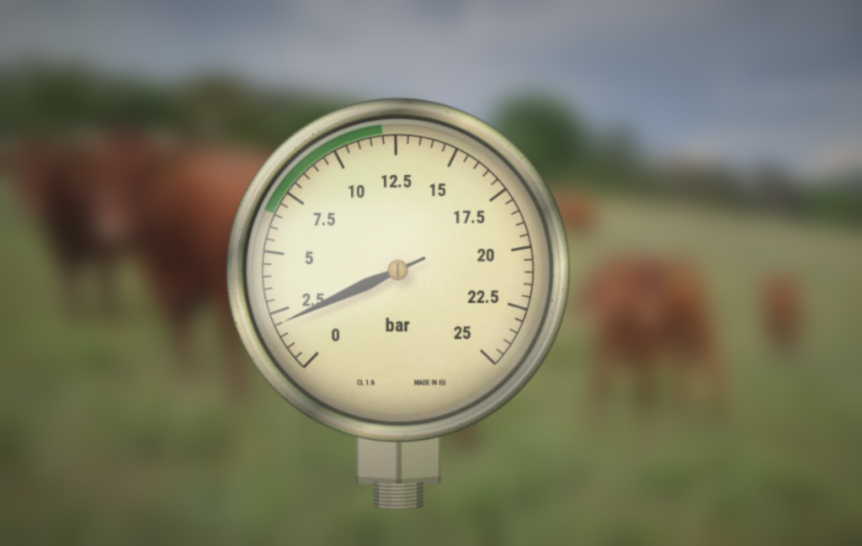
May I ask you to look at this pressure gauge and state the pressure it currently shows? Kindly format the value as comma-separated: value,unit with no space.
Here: 2,bar
